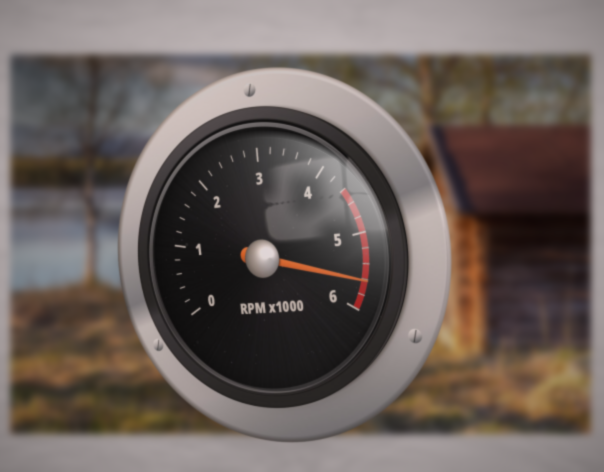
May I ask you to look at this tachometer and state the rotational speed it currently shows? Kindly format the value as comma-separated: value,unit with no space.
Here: 5600,rpm
